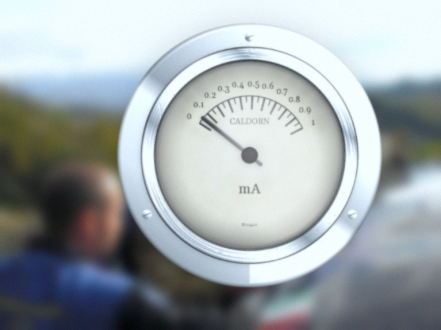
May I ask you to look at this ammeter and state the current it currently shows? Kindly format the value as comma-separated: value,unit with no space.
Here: 0.05,mA
